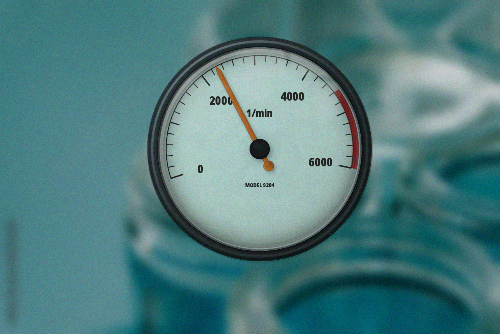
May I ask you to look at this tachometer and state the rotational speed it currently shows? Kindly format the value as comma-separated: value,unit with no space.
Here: 2300,rpm
